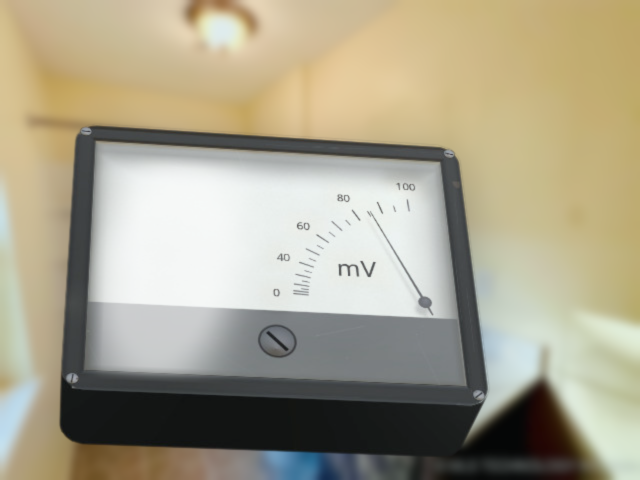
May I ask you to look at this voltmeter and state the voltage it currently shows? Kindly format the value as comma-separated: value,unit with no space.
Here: 85,mV
